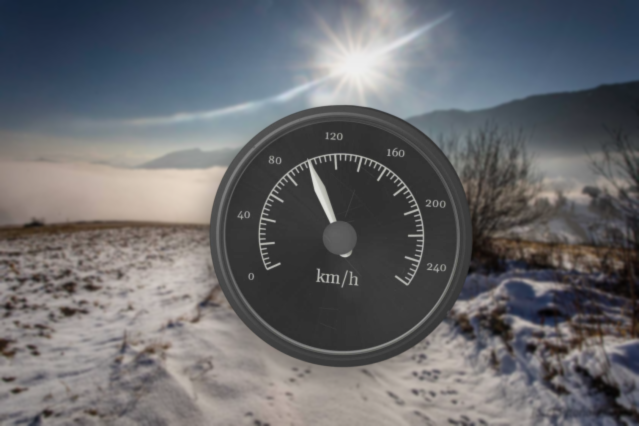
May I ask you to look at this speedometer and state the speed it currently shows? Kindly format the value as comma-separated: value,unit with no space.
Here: 100,km/h
